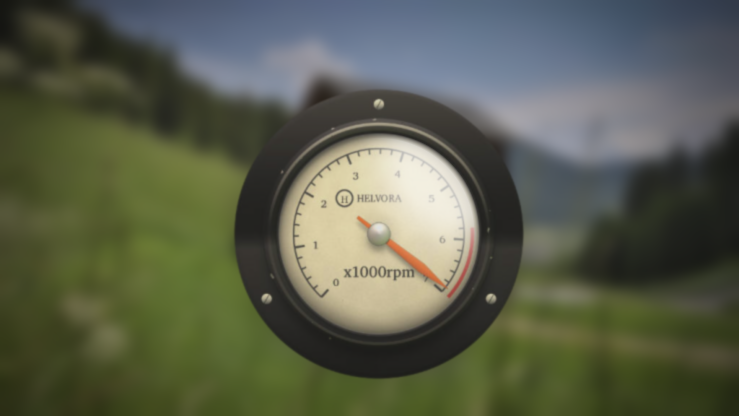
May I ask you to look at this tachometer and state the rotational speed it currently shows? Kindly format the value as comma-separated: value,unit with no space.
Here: 6900,rpm
